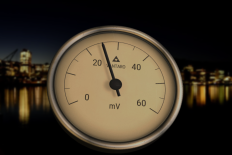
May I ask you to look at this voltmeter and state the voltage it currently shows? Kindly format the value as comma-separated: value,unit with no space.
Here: 25,mV
